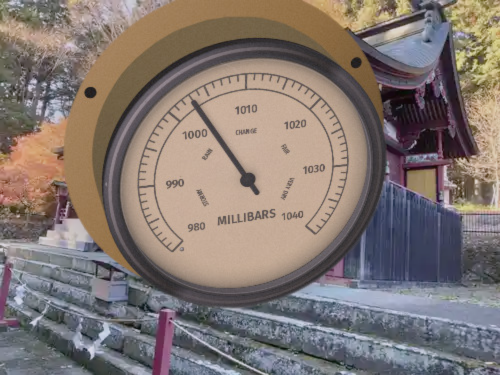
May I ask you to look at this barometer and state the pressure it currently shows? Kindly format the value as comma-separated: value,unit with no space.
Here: 1003,mbar
